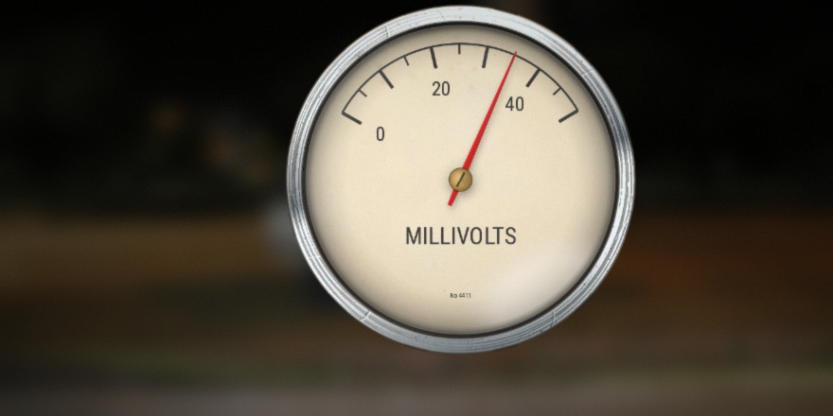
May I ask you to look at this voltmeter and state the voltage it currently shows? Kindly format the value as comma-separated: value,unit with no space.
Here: 35,mV
